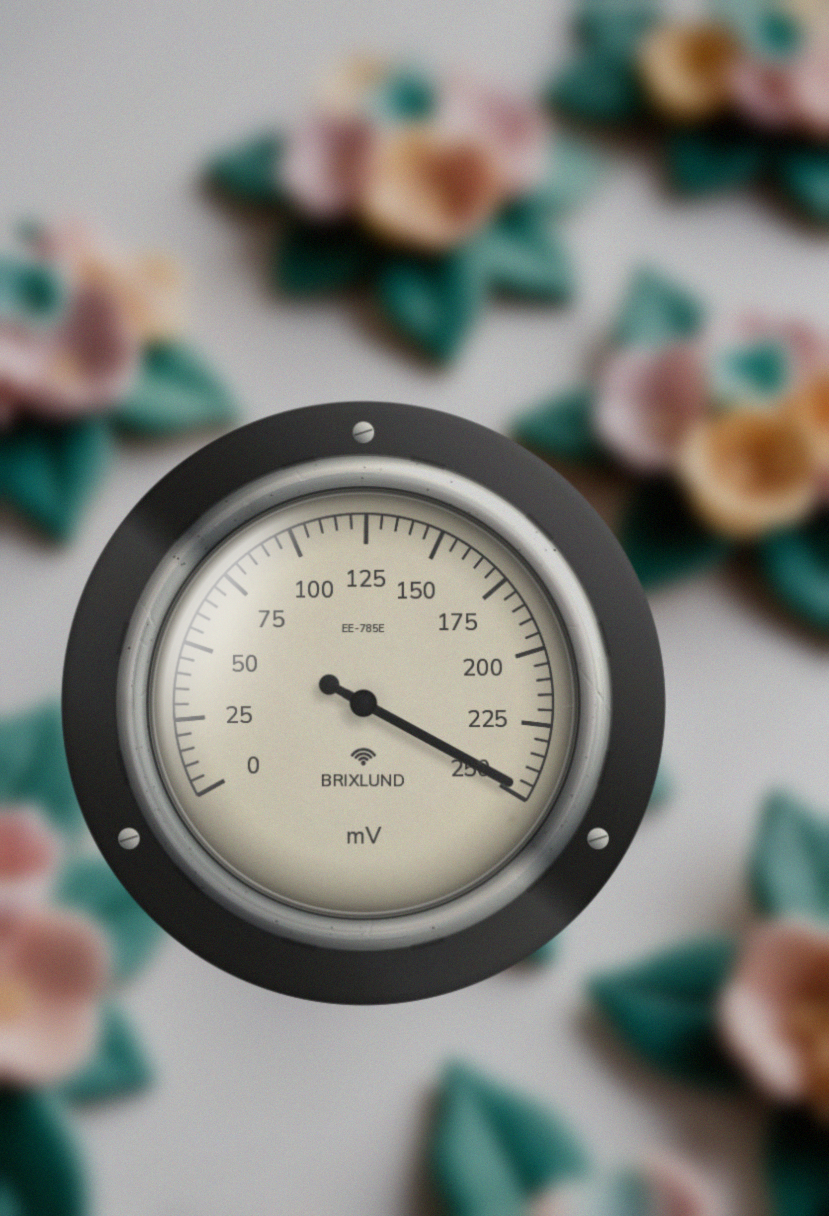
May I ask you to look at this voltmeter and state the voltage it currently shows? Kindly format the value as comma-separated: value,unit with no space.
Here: 247.5,mV
